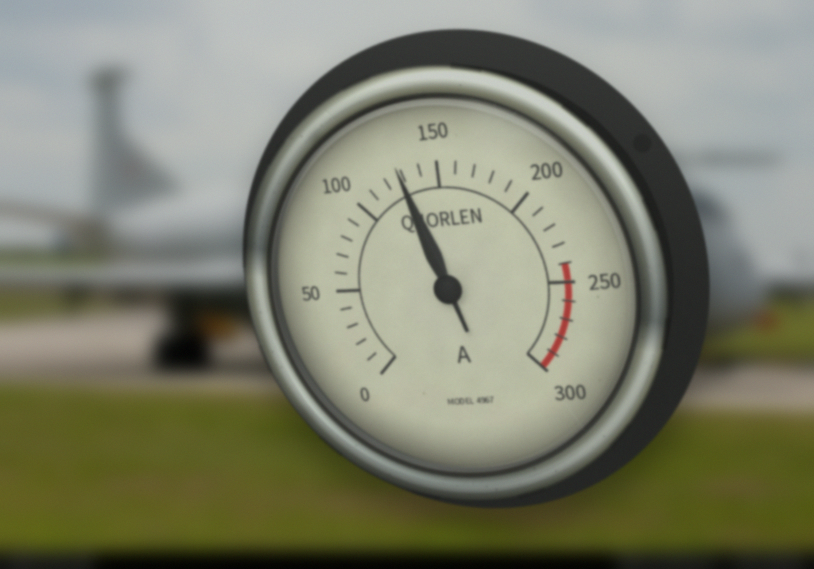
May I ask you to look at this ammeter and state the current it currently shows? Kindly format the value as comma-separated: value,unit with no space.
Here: 130,A
